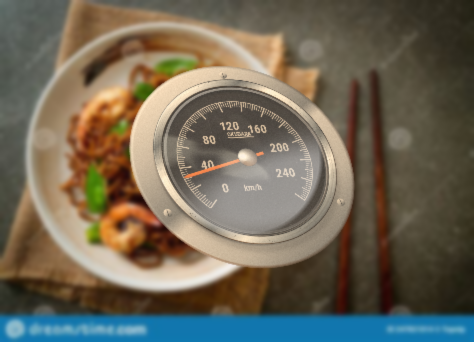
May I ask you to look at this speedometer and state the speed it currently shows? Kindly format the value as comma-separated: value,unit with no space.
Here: 30,km/h
